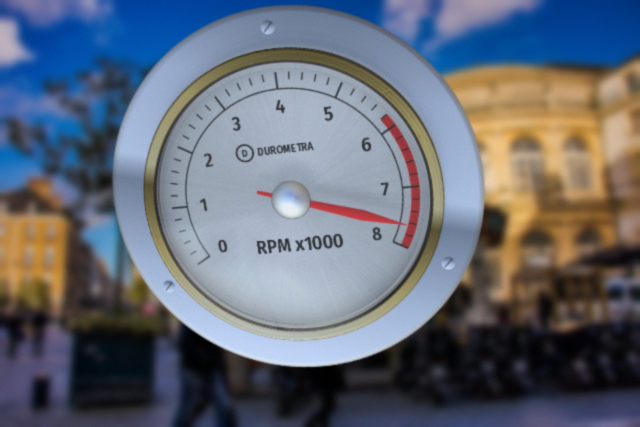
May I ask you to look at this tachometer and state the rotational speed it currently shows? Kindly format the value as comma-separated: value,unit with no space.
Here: 7600,rpm
